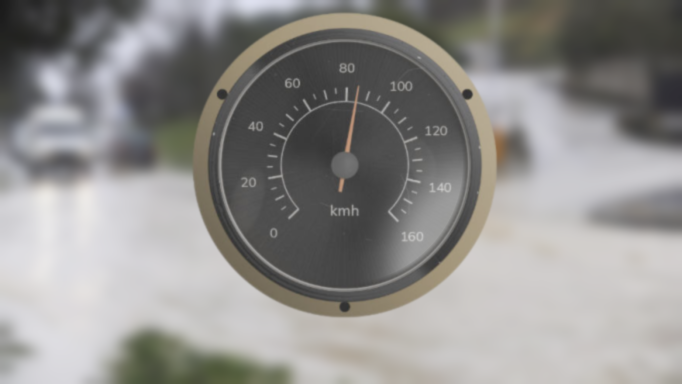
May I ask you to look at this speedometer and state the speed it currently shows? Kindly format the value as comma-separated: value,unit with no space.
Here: 85,km/h
